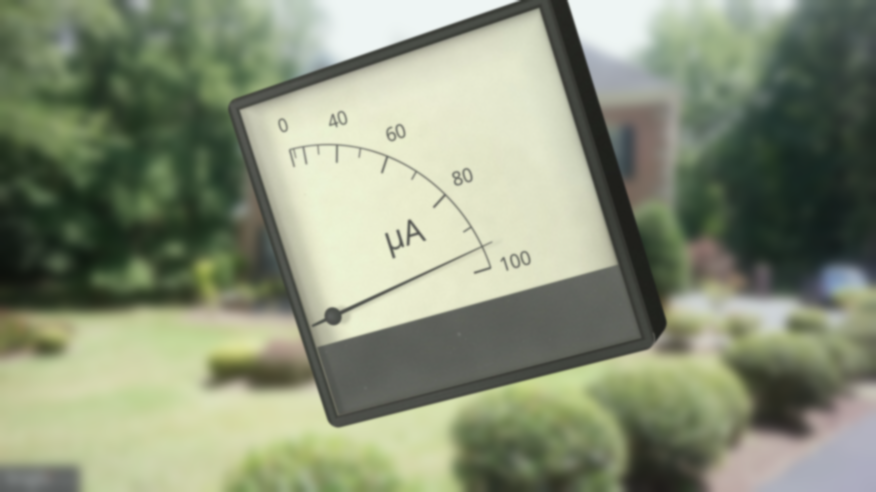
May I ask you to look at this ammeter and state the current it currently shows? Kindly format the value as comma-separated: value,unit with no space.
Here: 95,µA
